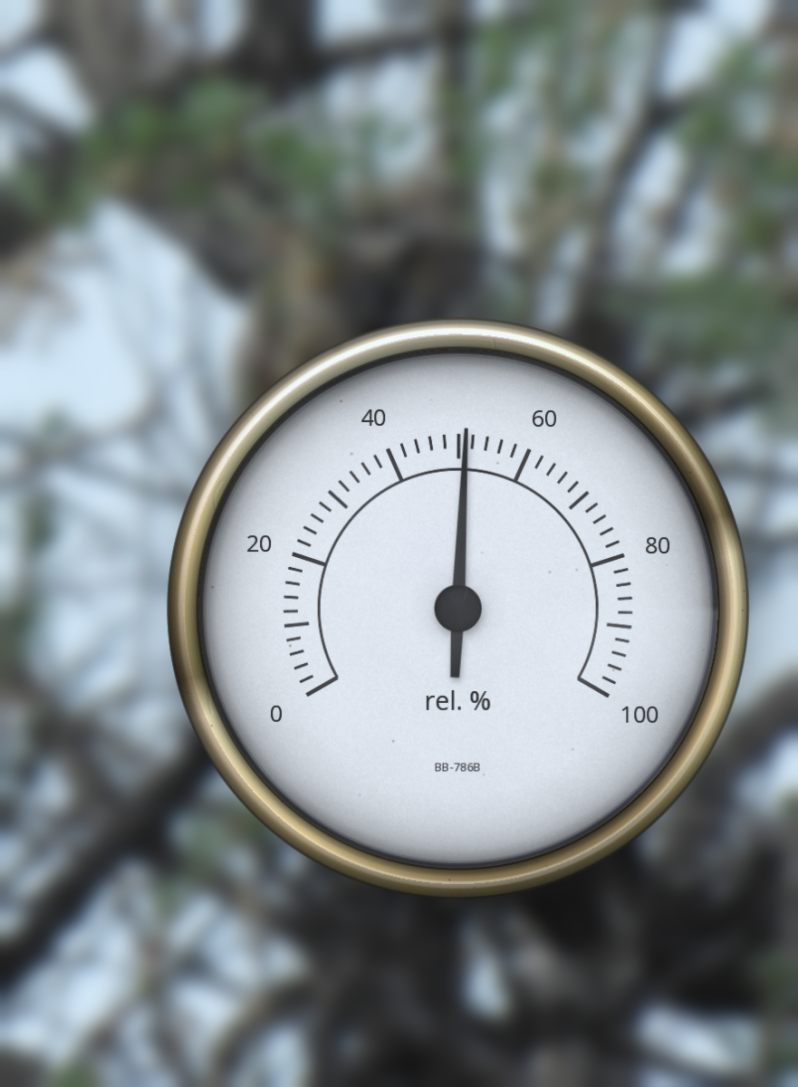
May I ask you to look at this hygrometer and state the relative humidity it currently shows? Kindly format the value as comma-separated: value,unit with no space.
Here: 51,%
